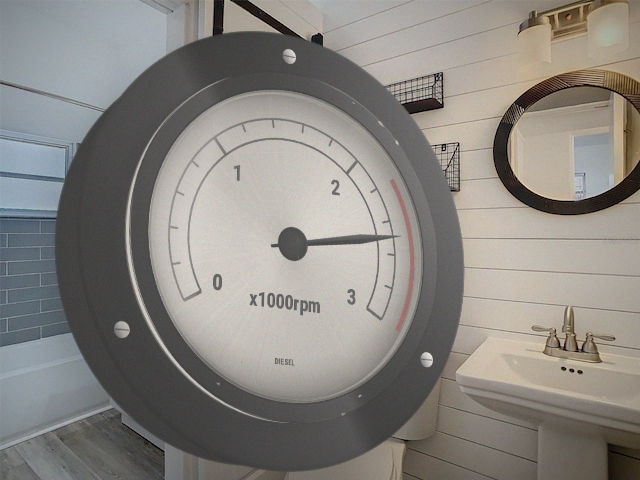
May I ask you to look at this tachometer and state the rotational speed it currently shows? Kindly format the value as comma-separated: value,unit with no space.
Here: 2500,rpm
